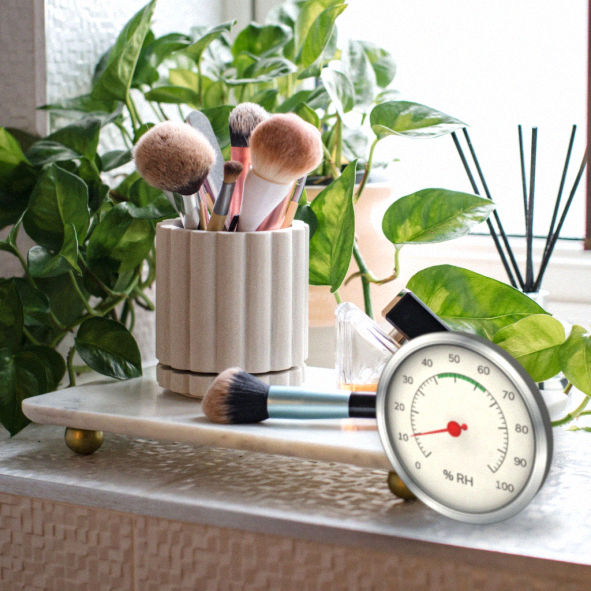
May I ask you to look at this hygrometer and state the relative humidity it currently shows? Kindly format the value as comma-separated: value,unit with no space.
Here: 10,%
